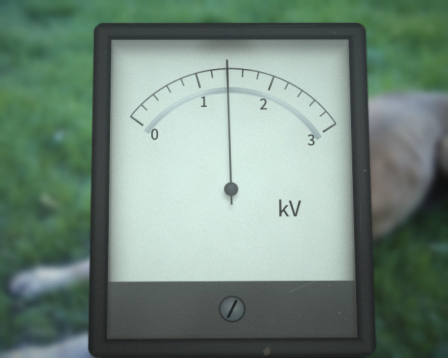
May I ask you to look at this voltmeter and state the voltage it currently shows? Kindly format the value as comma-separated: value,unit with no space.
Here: 1.4,kV
